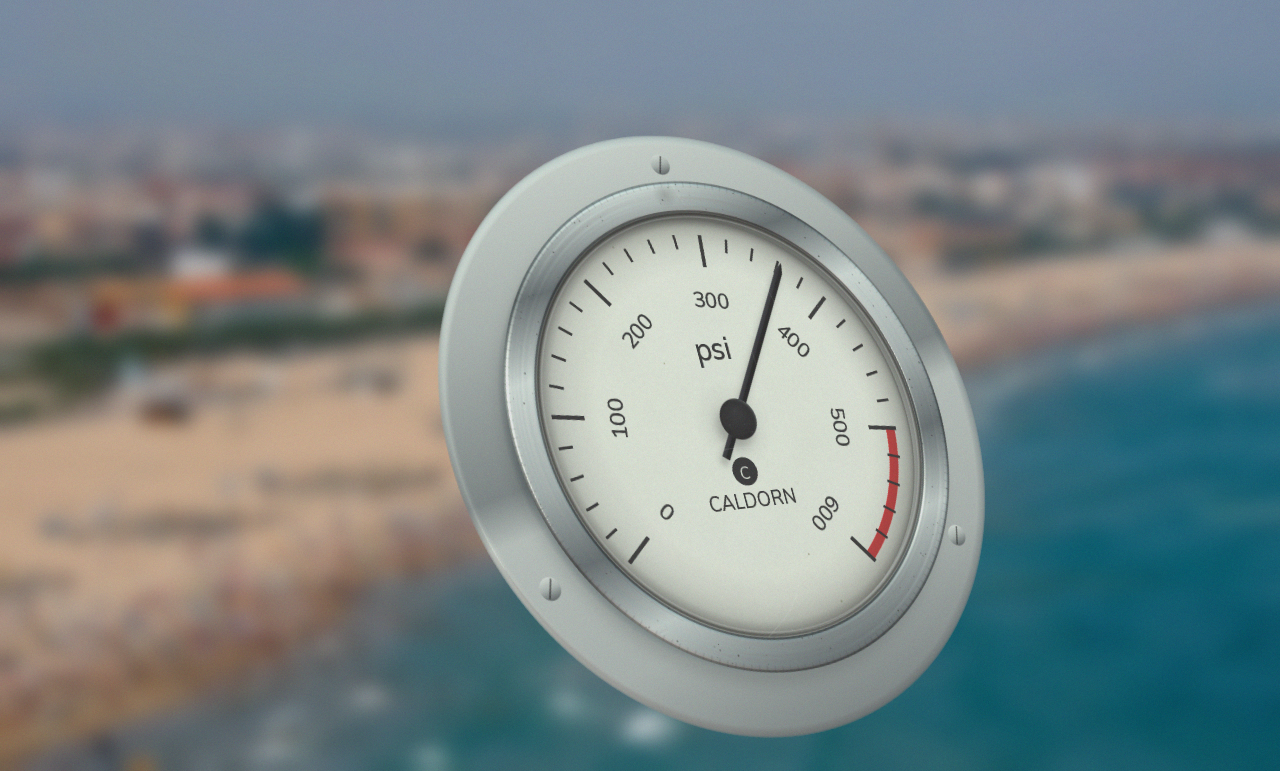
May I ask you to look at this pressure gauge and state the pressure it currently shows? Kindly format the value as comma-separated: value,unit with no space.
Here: 360,psi
